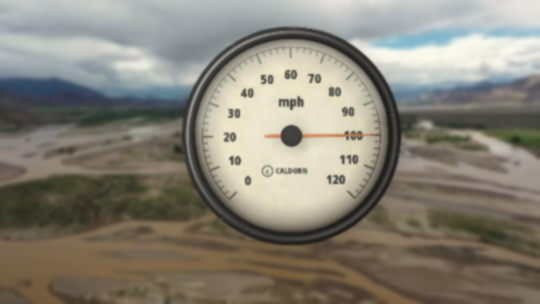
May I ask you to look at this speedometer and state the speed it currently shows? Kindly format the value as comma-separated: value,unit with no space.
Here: 100,mph
